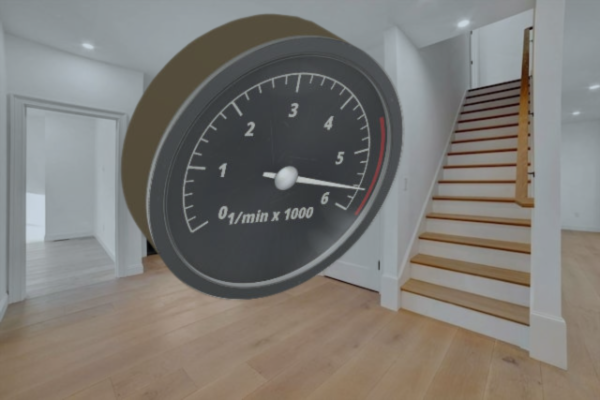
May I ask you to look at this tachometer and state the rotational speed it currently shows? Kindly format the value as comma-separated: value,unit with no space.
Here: 5600,rpm
